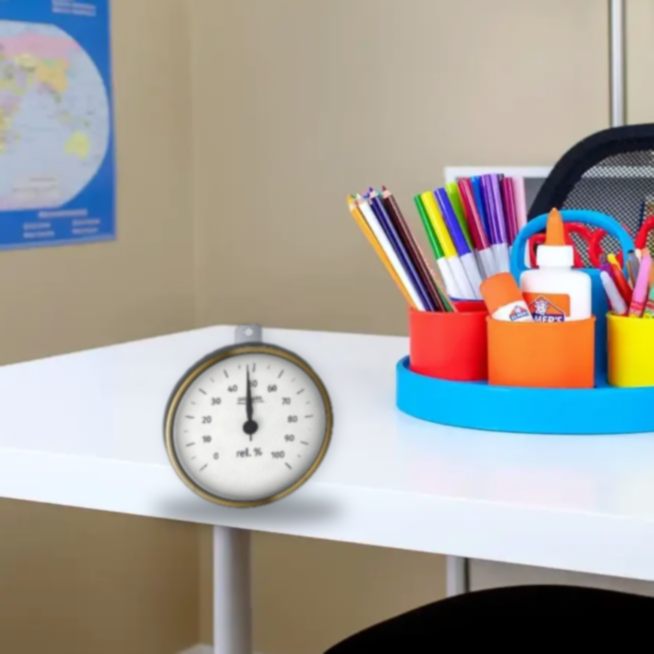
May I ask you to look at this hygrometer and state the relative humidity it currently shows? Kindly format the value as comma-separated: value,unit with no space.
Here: 47.5,%
